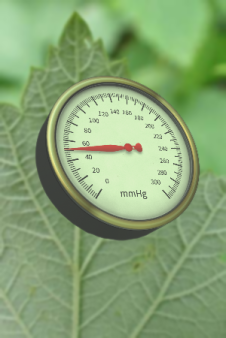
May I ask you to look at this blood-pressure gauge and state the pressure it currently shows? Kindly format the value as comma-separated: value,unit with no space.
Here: 50,mmHg
